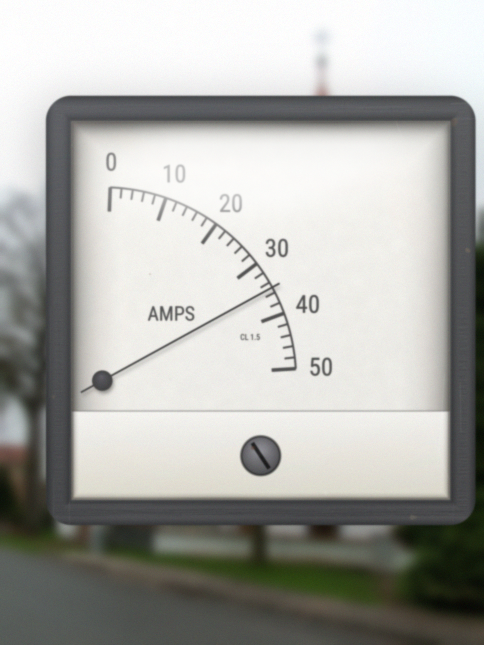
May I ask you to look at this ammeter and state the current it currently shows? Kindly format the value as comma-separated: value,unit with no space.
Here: 35,A
